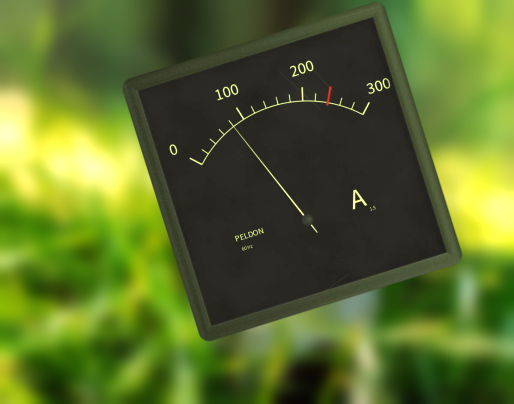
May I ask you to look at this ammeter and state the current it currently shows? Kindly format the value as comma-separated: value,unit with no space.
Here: 80,A
